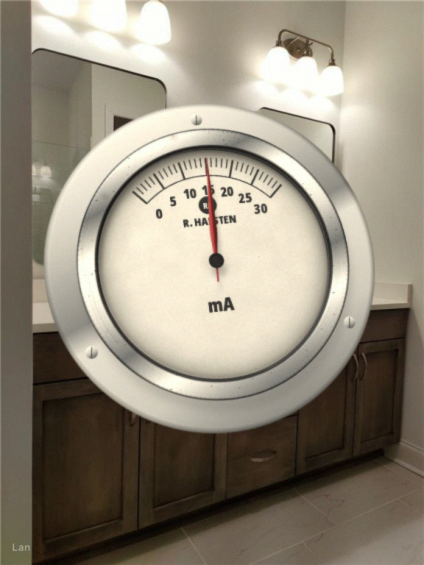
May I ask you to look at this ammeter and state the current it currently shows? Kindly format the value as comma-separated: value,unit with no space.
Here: 15,mA
